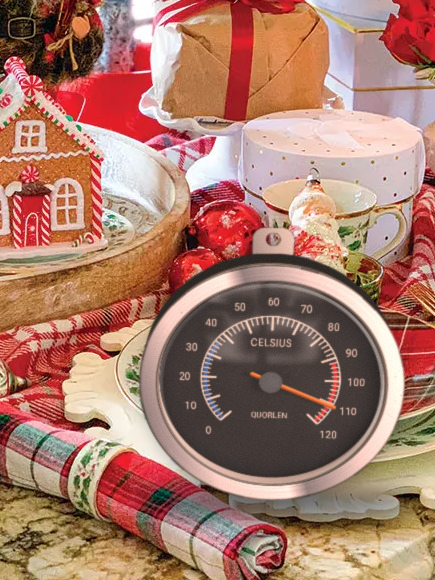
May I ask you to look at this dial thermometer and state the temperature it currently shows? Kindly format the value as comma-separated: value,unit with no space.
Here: 110,°C
